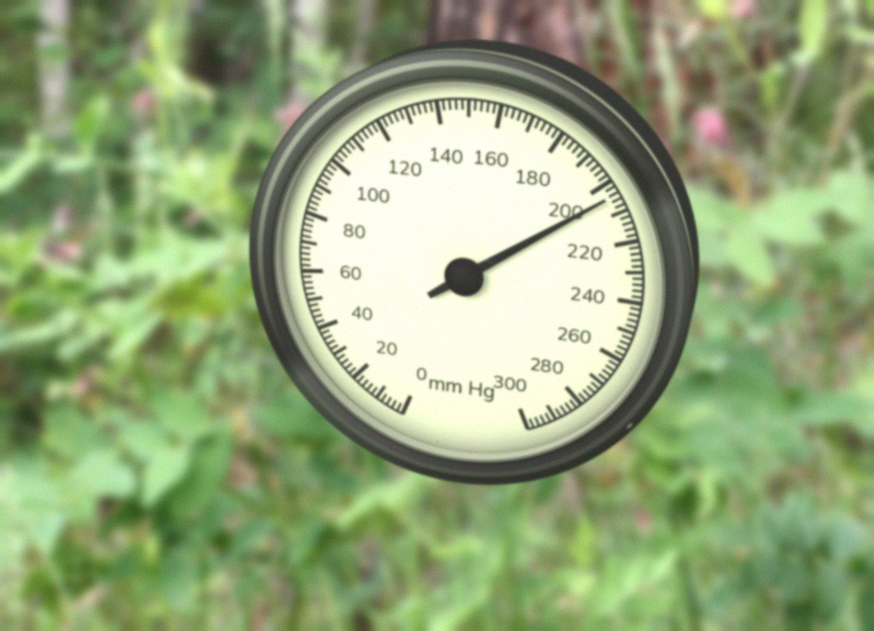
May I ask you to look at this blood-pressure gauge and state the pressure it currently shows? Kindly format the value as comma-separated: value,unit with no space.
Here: 204,mmHg
